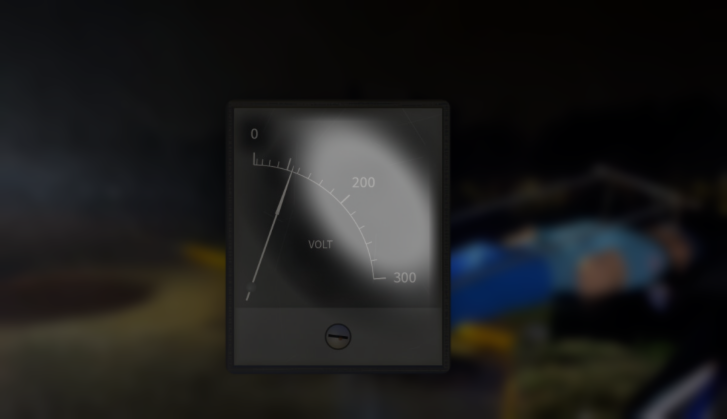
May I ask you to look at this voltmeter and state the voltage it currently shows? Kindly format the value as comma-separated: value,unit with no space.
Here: 110,V
